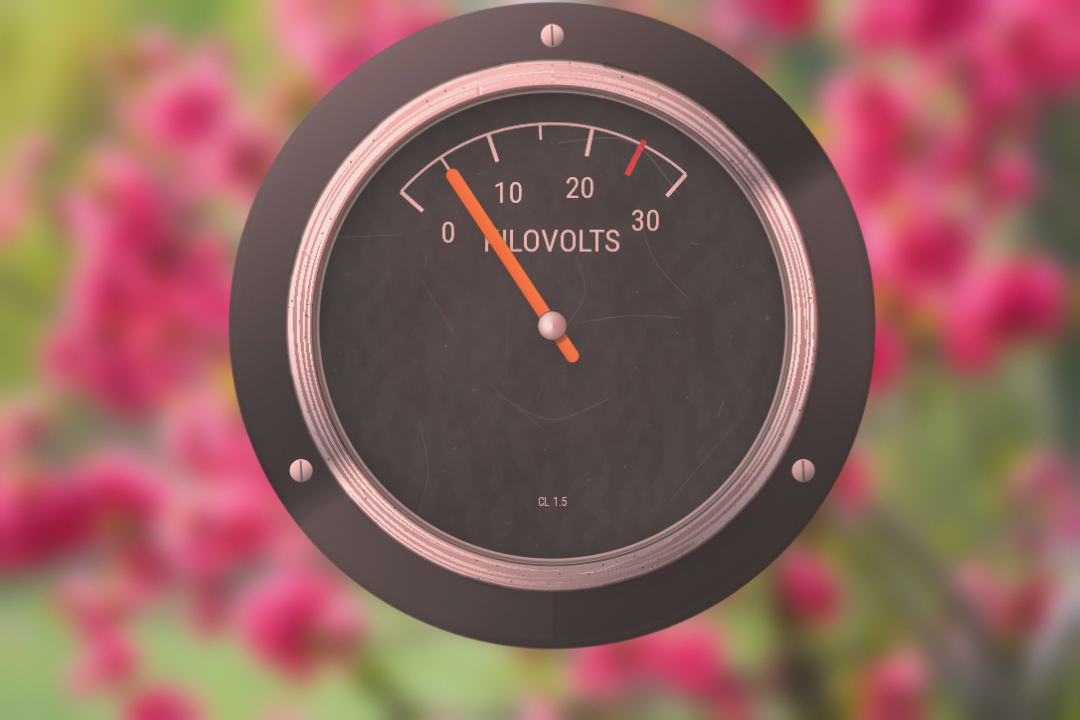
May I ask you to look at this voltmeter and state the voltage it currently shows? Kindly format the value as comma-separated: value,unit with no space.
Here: 5,kV
